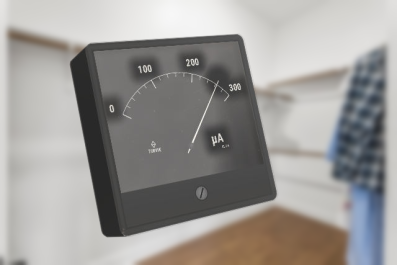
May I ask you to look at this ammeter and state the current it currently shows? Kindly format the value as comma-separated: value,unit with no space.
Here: 260,µA
